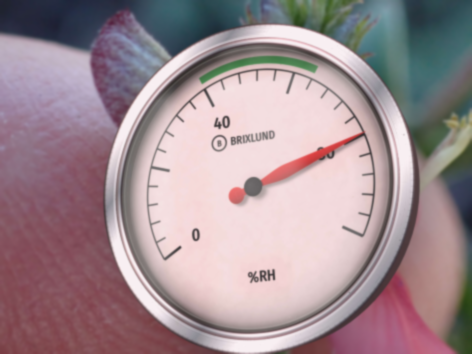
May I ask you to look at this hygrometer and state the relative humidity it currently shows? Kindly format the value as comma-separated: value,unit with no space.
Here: 80,%
